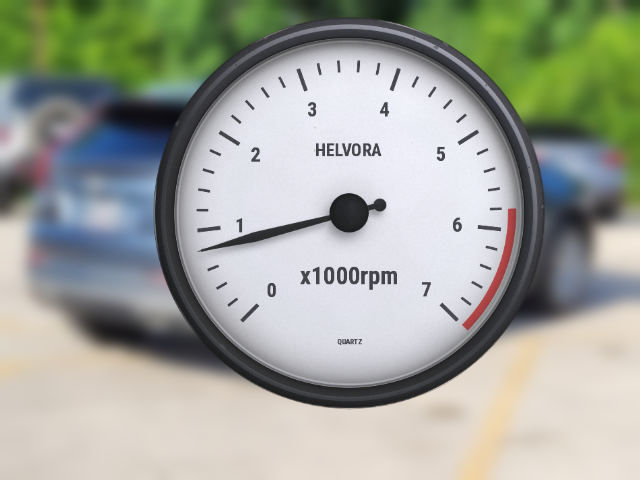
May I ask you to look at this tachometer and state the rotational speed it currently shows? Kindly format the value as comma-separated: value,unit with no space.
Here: 800,rpm
